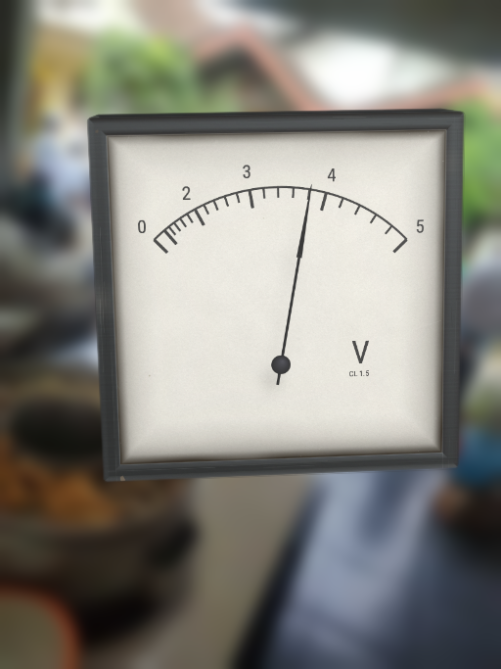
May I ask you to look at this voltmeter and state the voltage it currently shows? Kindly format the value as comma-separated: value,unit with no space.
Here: 3.8,V
